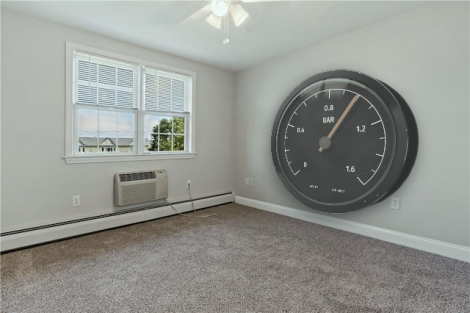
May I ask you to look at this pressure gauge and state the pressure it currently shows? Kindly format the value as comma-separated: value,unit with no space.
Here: 1,bar
